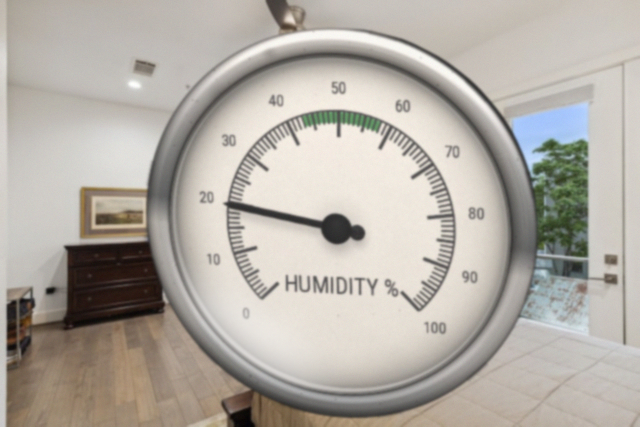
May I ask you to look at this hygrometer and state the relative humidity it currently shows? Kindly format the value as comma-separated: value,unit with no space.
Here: 20,%
